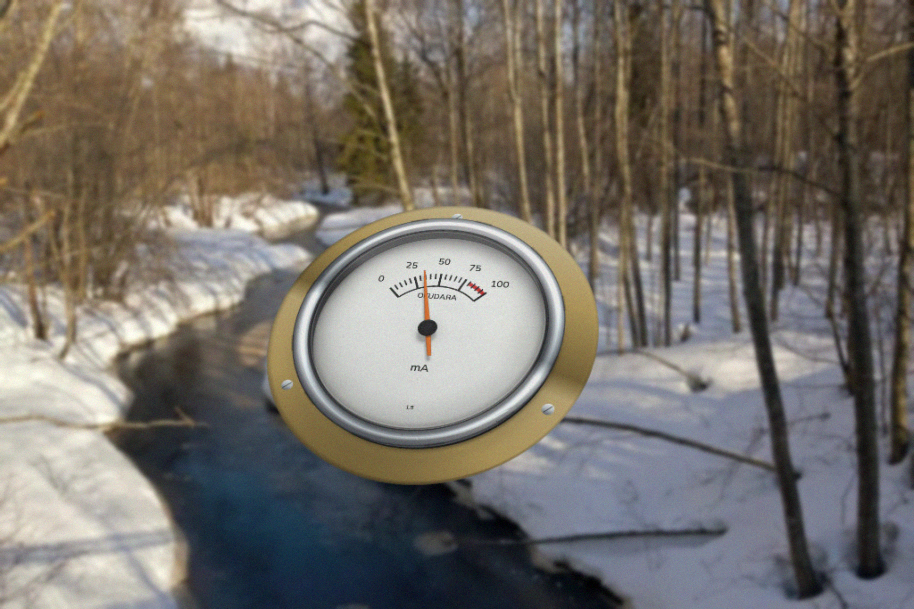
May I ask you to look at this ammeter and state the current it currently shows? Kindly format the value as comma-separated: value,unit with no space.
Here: 35,mA
